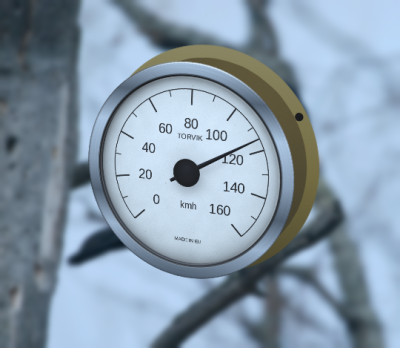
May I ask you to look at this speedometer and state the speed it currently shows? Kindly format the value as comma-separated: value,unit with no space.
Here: 115,km/h
